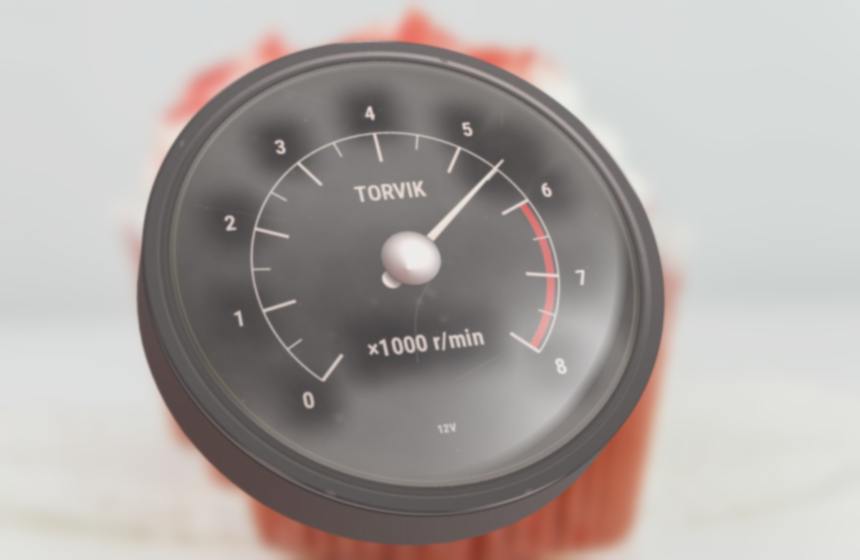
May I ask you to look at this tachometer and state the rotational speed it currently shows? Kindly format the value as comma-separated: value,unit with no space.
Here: 5500,rpm
